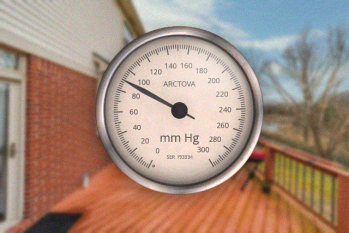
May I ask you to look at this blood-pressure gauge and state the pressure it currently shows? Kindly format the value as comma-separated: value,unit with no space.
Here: 90,mmHg
